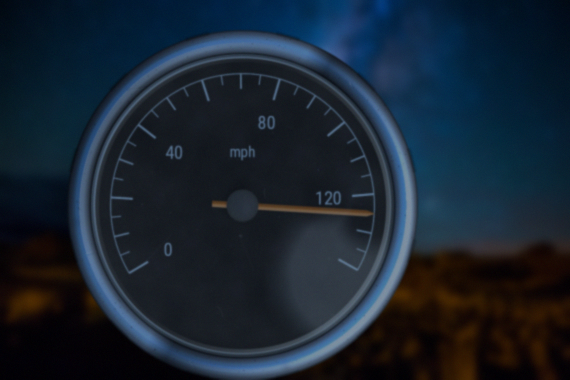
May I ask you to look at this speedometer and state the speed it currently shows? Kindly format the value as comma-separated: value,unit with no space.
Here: 125,mph
